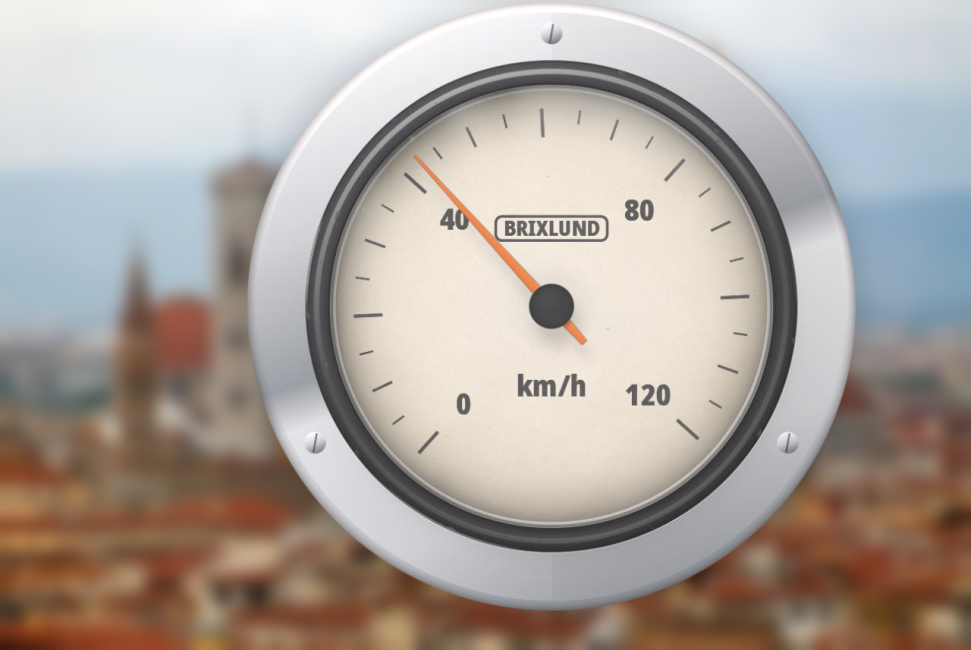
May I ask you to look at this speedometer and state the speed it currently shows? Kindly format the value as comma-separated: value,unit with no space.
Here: 42.5,km/h
